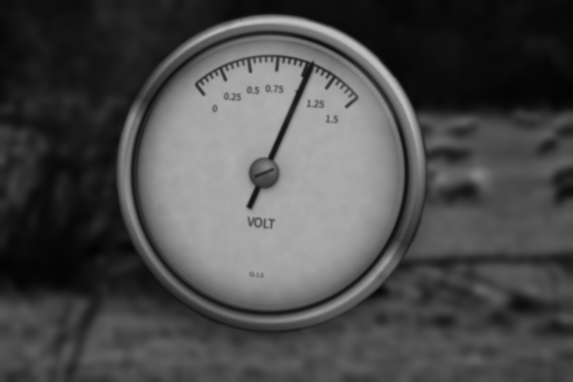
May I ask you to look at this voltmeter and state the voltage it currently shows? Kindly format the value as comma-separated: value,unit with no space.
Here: 1.05,V
